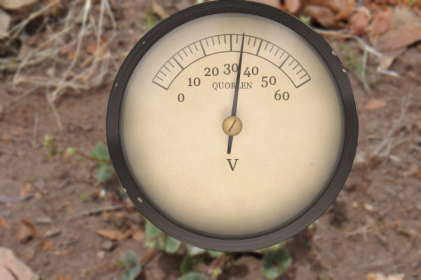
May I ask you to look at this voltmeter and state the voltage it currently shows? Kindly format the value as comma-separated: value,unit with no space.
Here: 34,V
